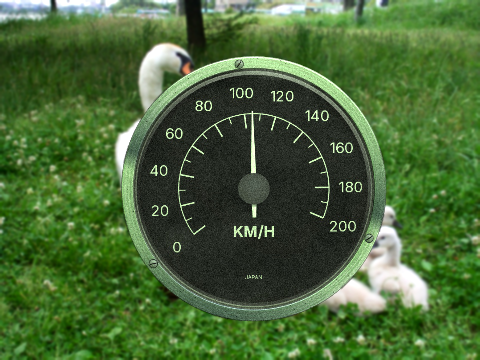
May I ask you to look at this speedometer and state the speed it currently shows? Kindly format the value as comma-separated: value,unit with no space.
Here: 105,km/h
